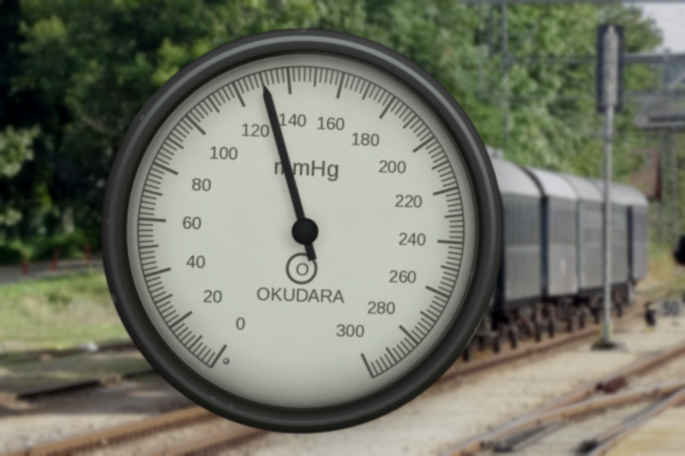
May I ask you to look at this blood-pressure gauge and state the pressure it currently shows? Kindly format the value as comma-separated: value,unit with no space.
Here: 130,mmHg
